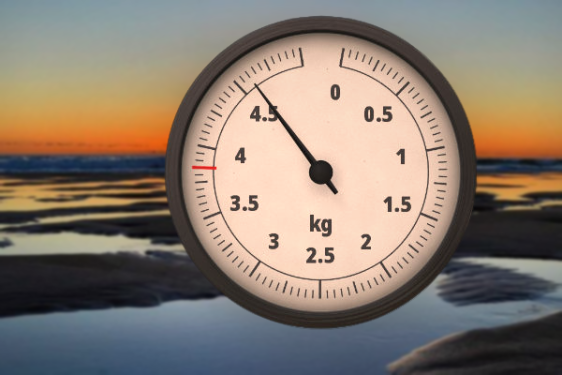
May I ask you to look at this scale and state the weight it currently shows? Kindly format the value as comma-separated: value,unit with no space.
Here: 4.6,kg
